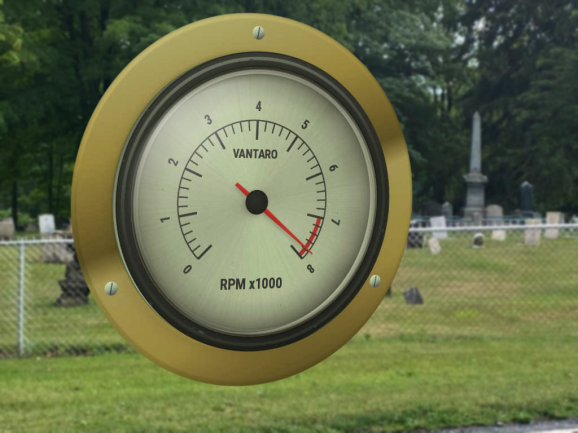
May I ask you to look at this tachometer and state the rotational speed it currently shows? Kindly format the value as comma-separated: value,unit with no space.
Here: 7800,rpm
